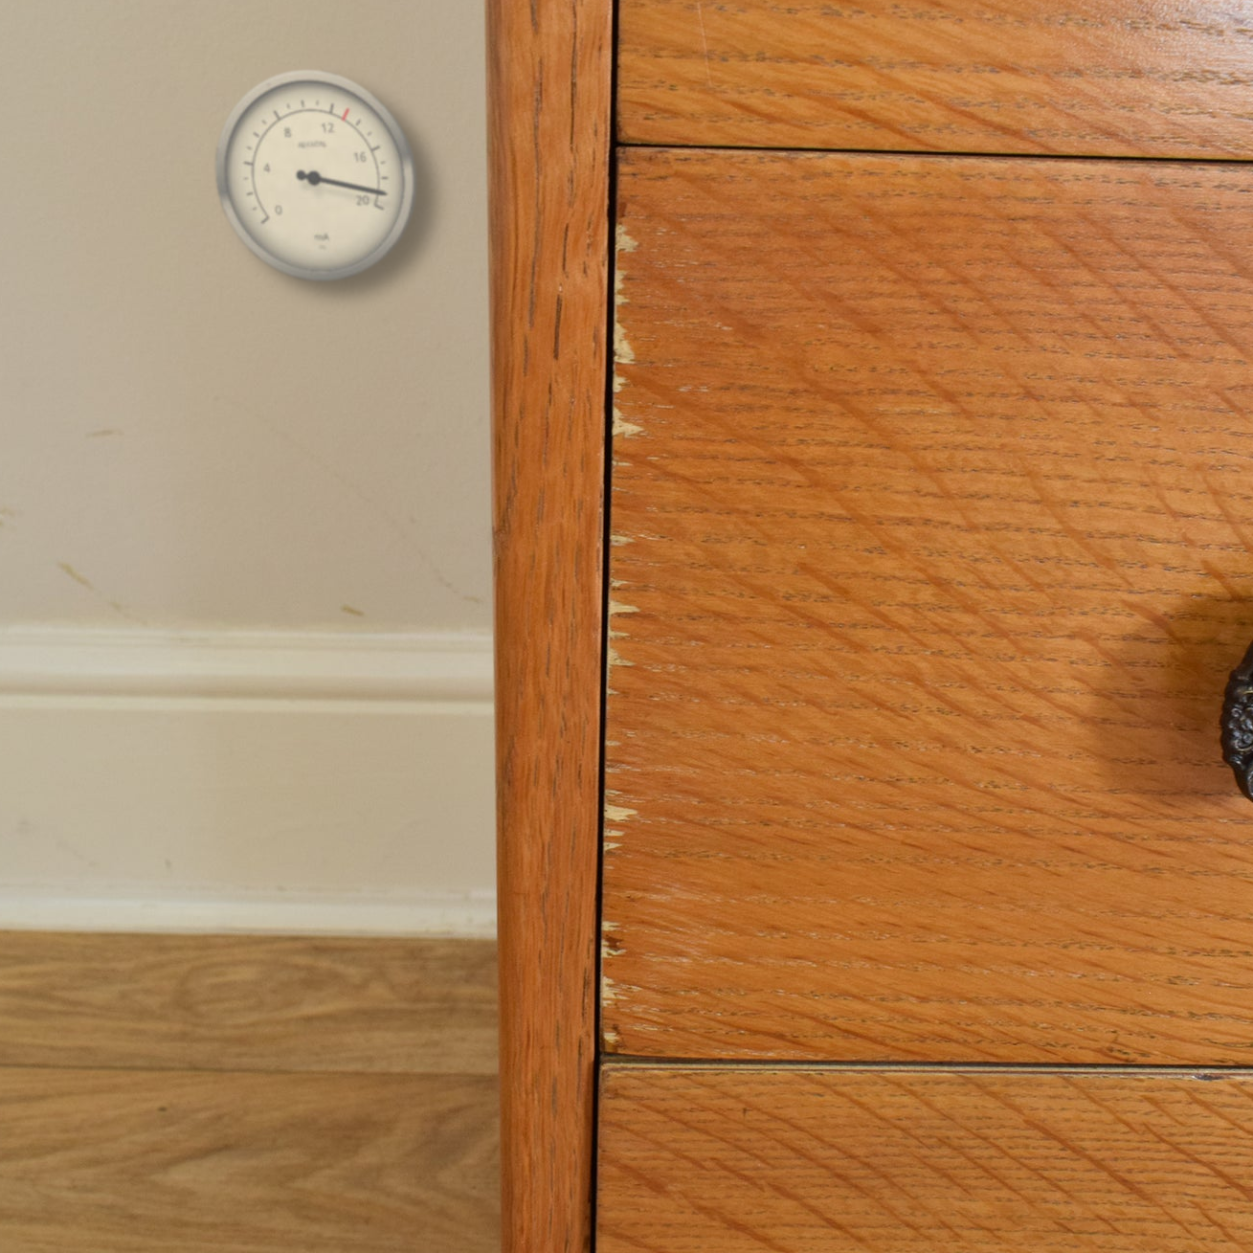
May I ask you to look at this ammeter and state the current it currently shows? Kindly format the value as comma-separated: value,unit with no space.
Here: 19,mA
